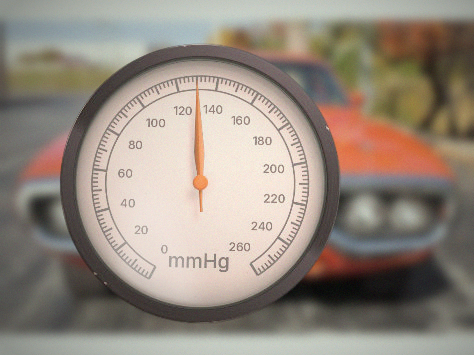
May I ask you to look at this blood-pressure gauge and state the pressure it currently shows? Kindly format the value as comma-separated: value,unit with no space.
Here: 130,mmHg
